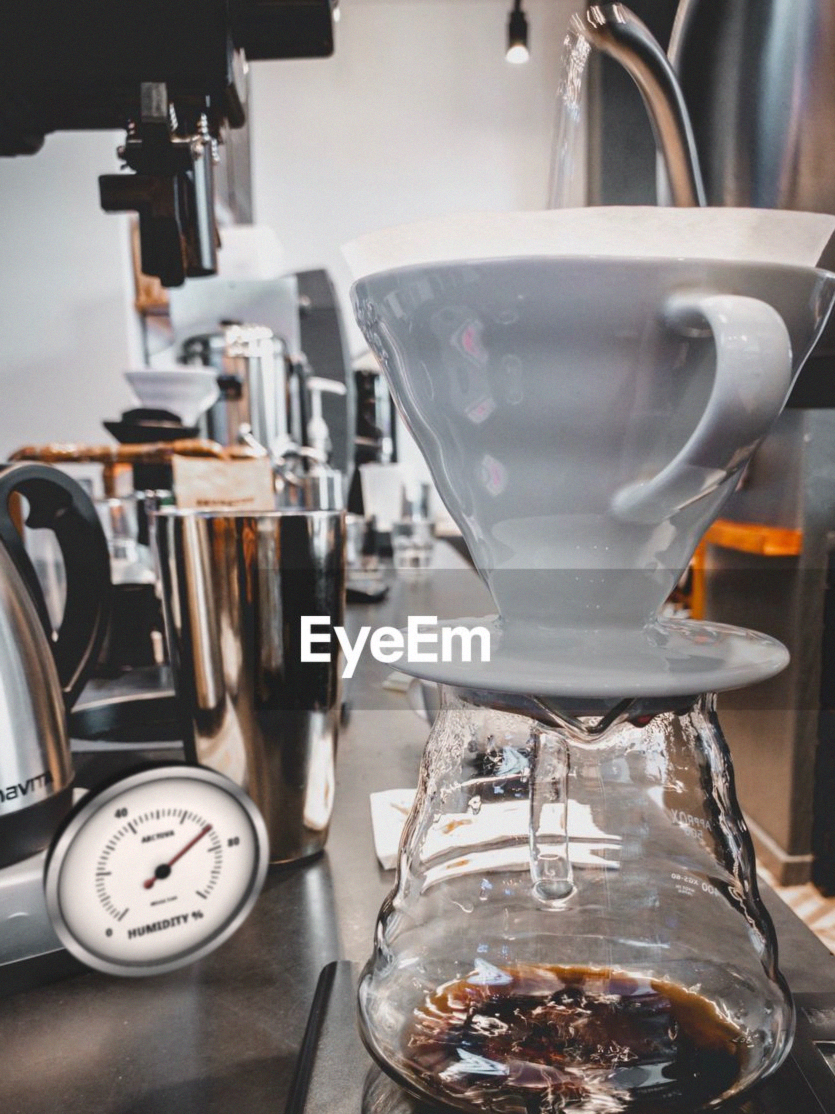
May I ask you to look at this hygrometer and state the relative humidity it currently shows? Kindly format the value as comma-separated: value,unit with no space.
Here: 70,%
